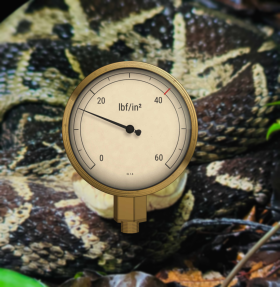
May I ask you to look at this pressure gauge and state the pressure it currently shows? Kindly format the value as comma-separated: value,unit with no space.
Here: 15,psi
